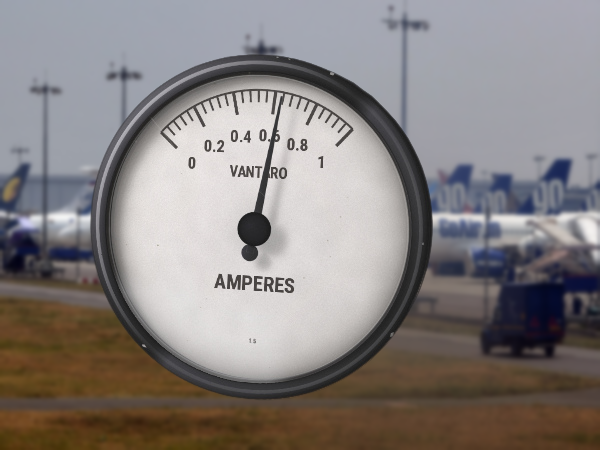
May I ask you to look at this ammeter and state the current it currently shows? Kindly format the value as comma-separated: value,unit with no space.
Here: 0.64,A
